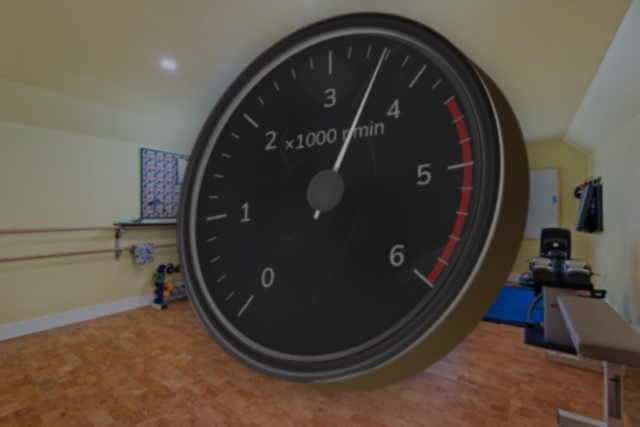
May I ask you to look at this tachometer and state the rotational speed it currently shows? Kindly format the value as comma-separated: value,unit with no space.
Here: 3600,rpm
